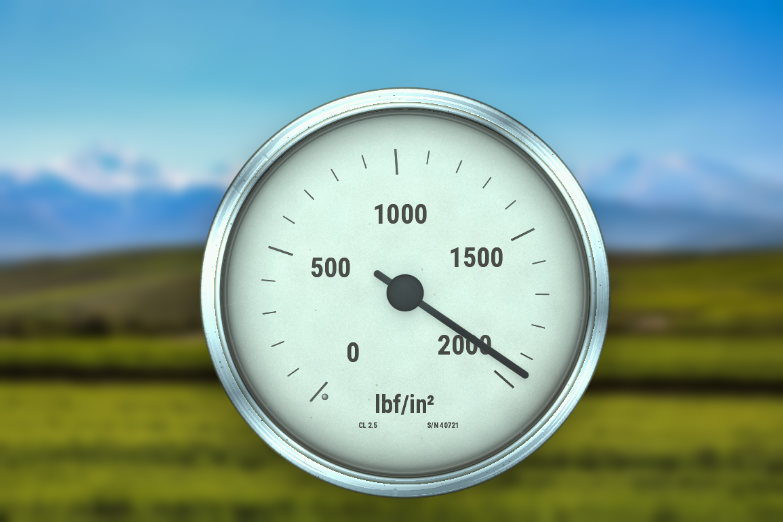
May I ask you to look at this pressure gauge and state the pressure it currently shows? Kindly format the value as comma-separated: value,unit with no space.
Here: 1950,psi
